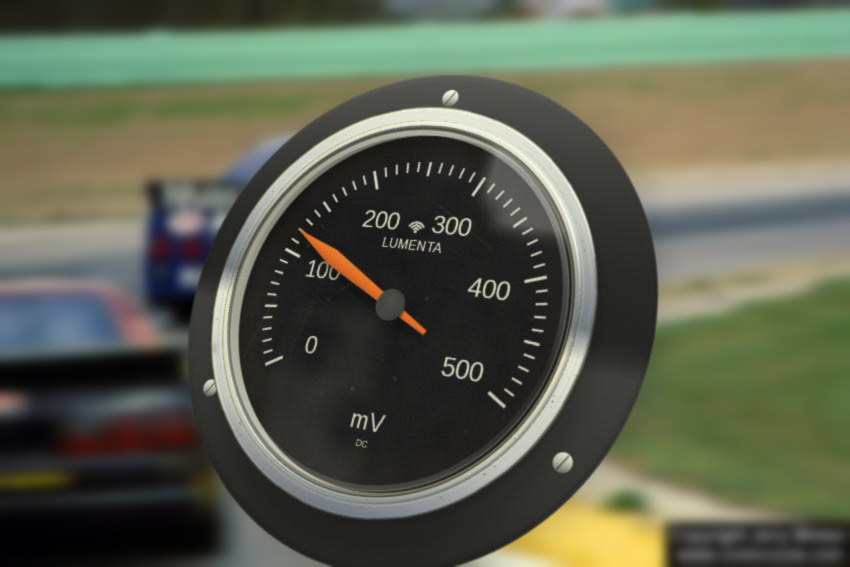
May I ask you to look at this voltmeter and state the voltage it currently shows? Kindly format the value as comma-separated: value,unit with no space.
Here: 120,mV
